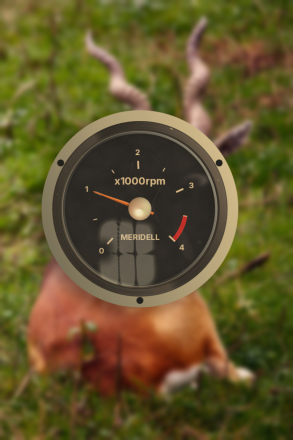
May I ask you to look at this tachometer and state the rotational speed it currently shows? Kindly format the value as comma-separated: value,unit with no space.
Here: 1000,rpm
